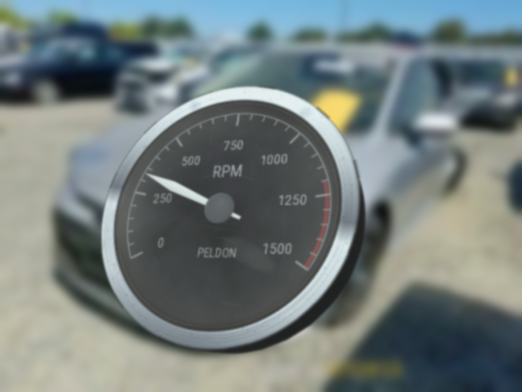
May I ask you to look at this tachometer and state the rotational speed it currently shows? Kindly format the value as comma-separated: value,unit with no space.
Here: 325,rpm
